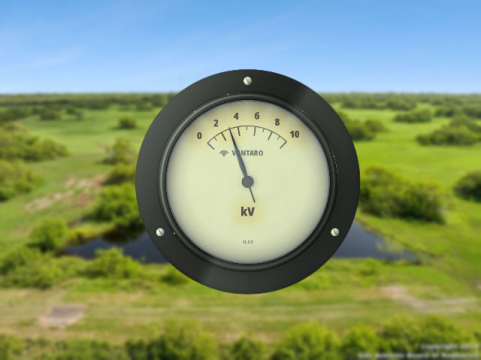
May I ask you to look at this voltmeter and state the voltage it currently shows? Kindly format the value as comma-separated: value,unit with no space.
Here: 3,kV
